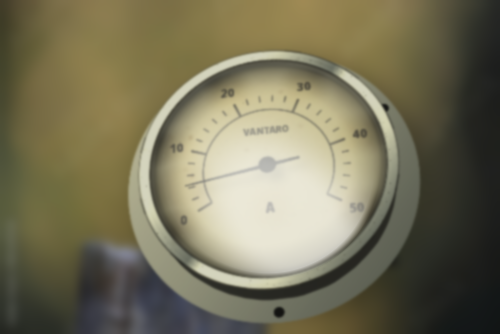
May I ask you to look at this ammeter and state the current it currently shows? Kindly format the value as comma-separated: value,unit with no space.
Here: 4,A
